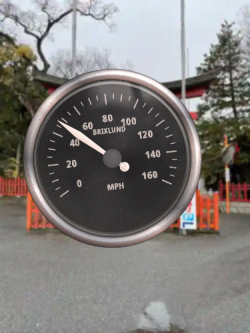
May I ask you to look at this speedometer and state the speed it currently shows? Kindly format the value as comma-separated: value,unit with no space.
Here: 47.5,mph
